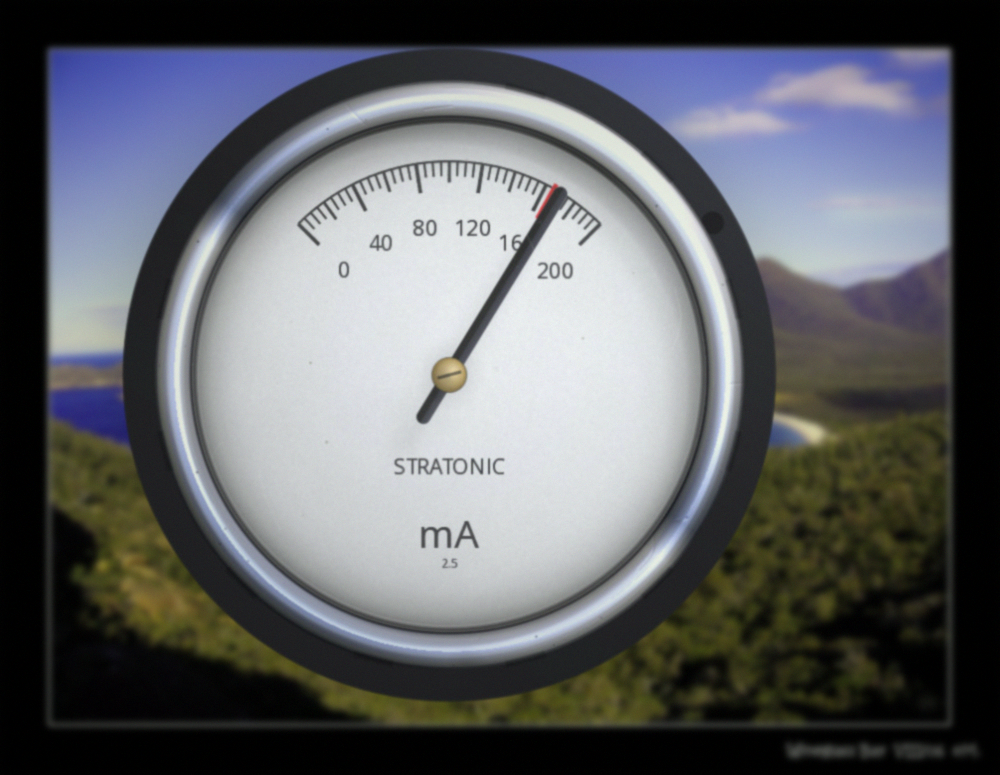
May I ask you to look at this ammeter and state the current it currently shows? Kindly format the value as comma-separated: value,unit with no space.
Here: 170,mA
